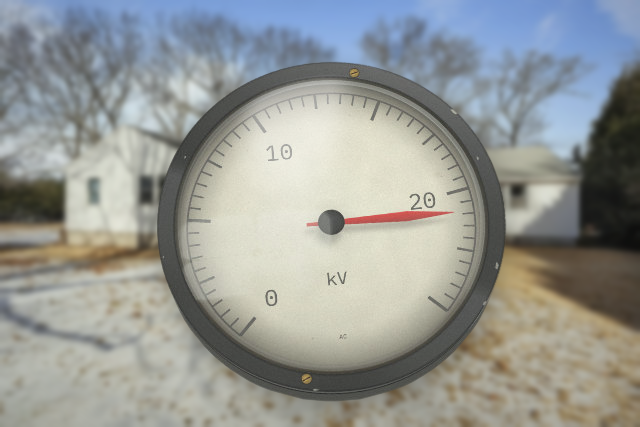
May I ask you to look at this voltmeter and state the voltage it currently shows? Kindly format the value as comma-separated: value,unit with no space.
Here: 21,kV
